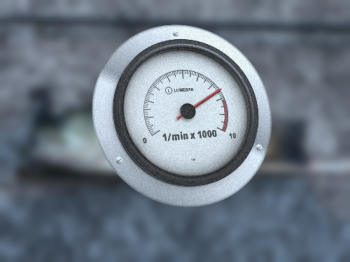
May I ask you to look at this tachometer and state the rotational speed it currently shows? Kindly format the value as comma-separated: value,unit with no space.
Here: 7500,rpm
